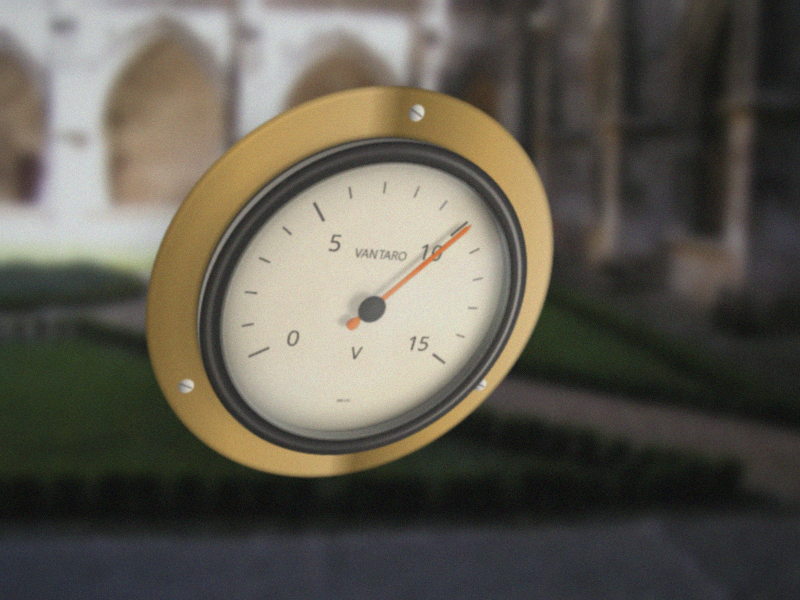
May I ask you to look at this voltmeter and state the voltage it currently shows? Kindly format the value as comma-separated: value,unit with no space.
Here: 10,V
